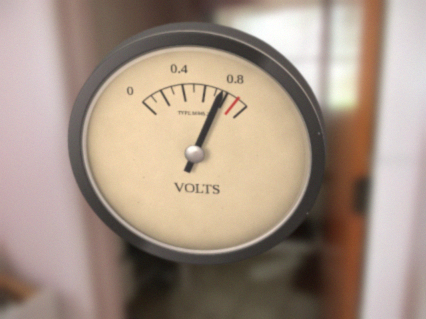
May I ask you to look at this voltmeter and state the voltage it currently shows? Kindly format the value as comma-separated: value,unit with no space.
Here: 0.75,V
